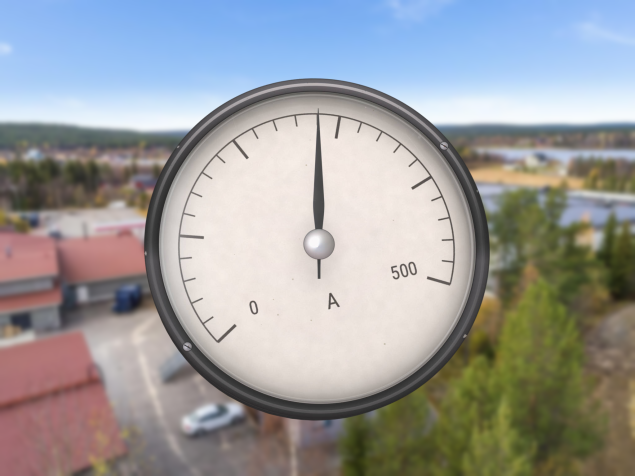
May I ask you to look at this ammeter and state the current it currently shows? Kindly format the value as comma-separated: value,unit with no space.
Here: 280,A
